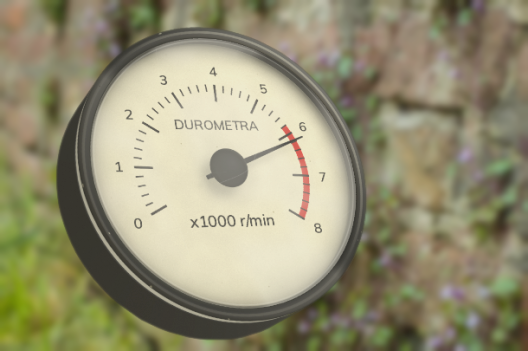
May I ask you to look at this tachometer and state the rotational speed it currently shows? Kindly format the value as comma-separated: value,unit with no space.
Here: 6200,rpm
